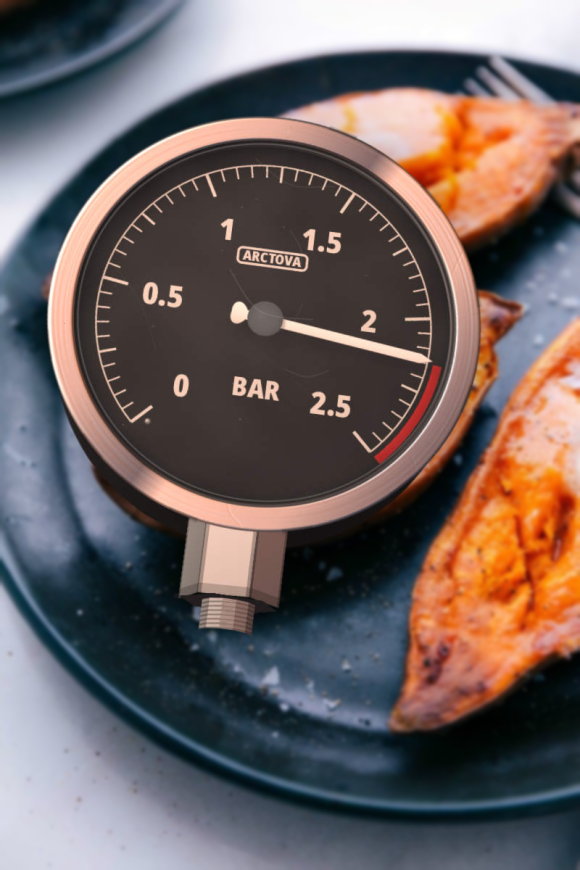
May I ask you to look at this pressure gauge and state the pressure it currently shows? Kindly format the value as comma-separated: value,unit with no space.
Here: 2.15,bar
